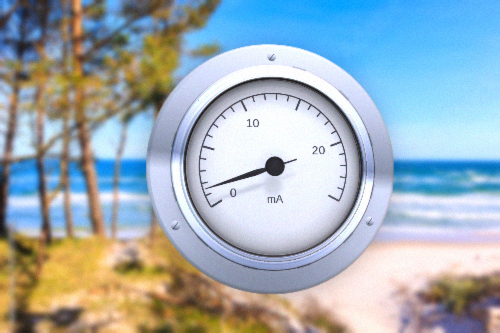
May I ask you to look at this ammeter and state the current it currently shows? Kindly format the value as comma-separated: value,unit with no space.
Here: 1.5,mA
